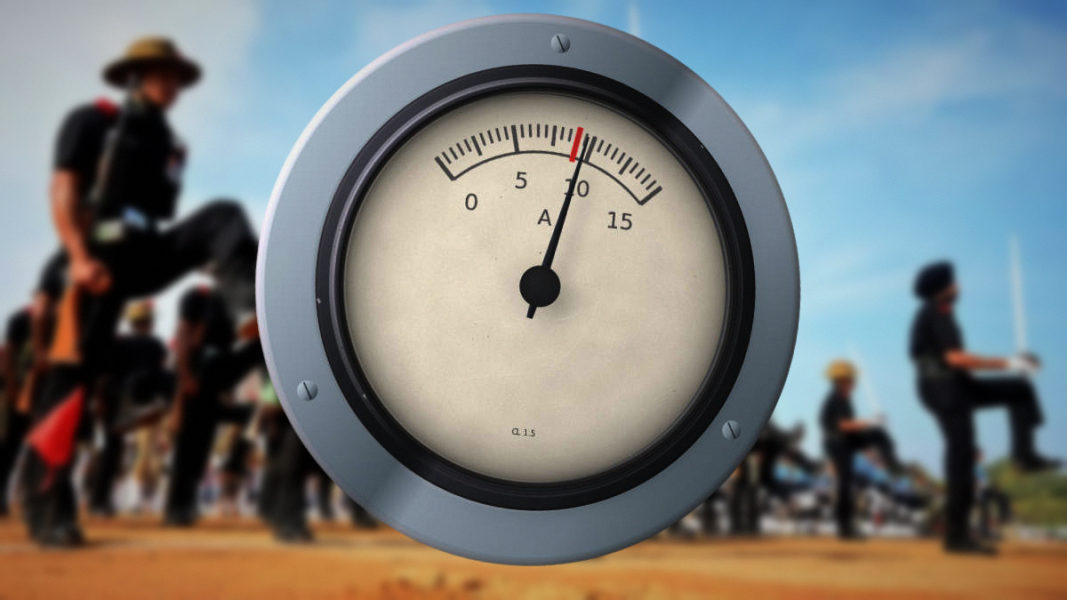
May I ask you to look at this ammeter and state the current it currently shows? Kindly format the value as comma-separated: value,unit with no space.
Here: 9.5,A
